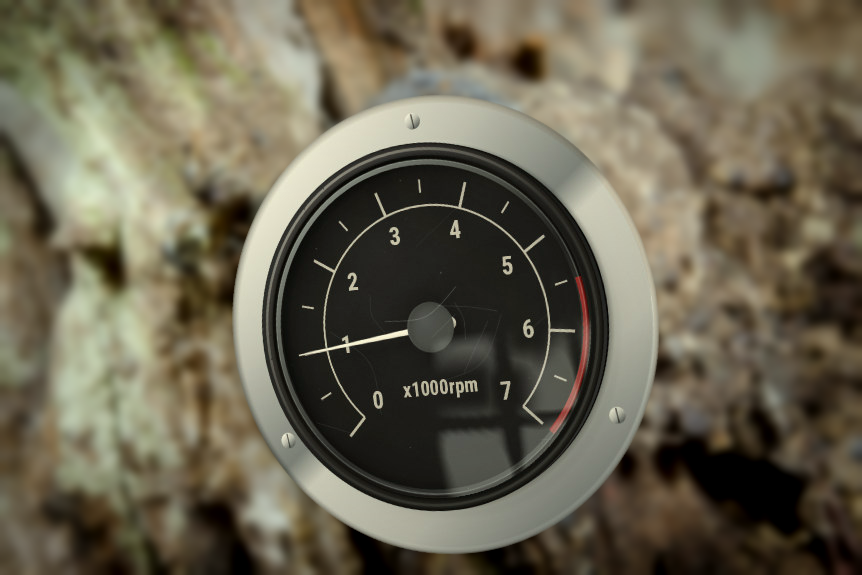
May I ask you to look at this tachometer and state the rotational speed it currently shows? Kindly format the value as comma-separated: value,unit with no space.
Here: 1000,rpm
